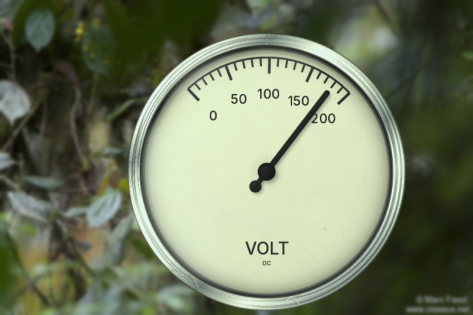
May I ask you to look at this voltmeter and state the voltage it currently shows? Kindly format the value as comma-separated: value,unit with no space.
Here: 180,V
